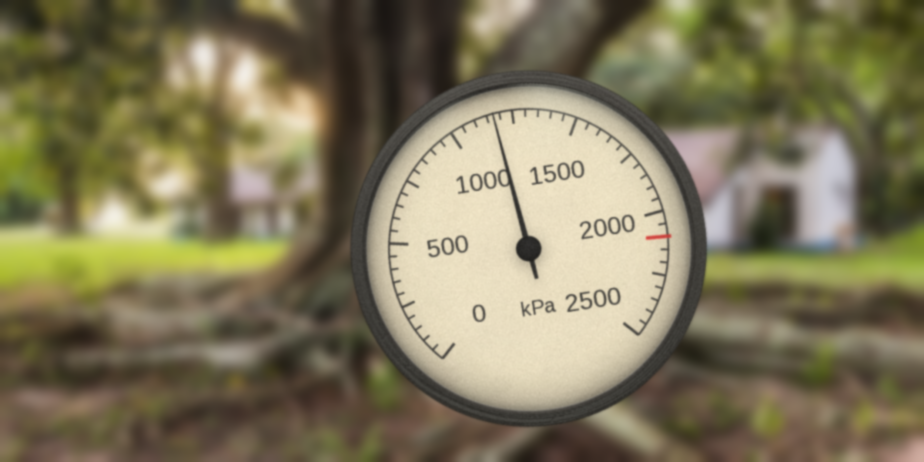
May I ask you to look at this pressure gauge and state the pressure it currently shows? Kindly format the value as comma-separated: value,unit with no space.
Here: 1175,kPa
